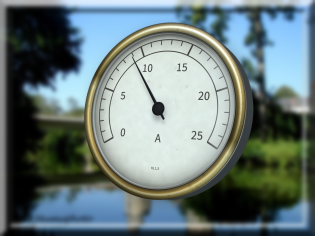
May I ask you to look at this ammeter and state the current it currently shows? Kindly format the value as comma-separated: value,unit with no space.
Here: 9,A
